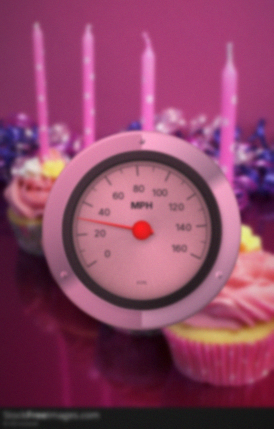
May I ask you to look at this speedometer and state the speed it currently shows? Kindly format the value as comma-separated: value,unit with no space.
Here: 30,mph
